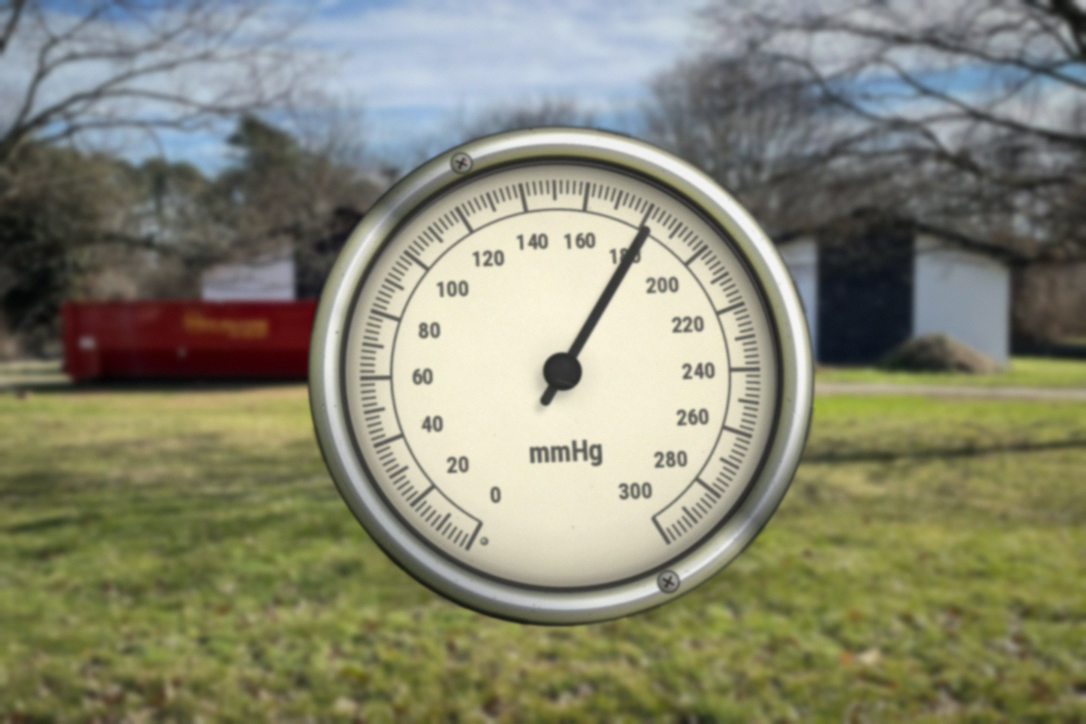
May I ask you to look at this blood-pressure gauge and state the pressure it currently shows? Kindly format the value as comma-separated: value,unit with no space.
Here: 182,mmHg
